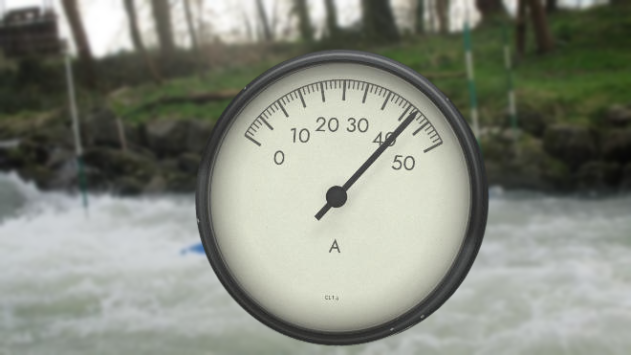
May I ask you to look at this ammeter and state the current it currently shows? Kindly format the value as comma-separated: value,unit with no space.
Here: 42,A
